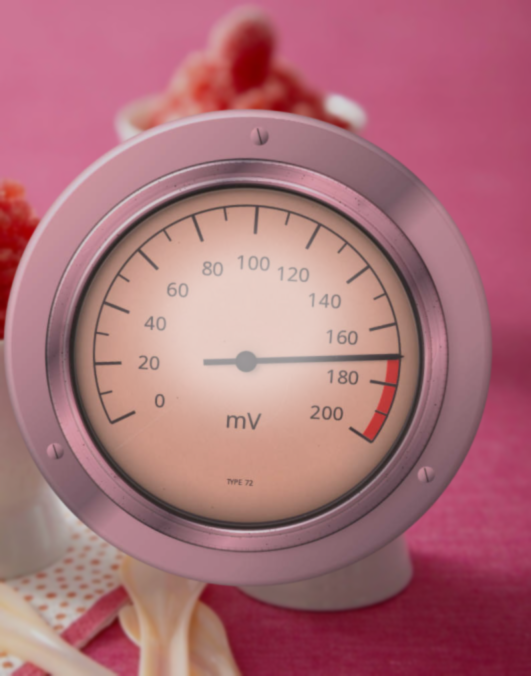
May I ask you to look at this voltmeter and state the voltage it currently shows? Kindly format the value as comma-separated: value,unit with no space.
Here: 170,mV
